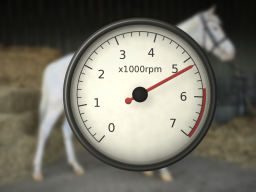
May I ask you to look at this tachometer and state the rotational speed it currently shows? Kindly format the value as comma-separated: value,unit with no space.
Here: 5200,rpm
